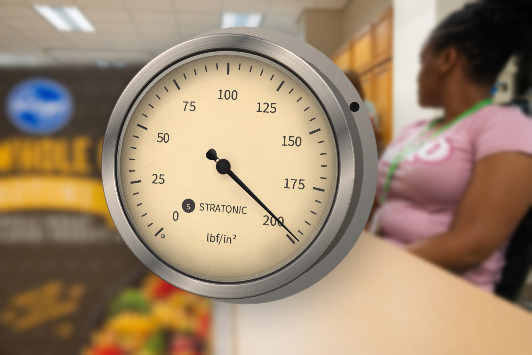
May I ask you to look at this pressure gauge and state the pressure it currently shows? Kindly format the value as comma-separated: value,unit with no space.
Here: 197.5,psi
